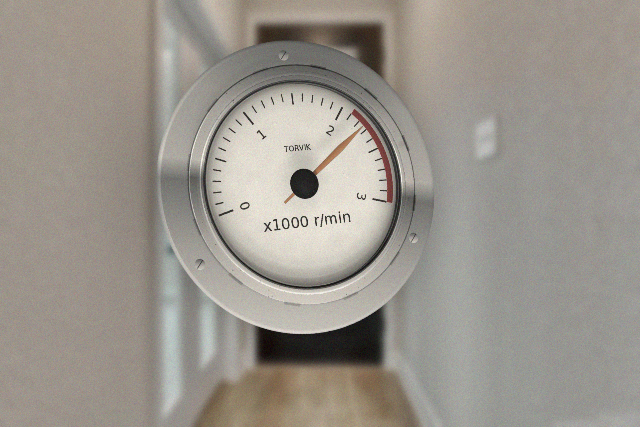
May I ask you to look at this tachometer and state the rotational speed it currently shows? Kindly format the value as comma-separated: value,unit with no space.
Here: 2250,rpm
